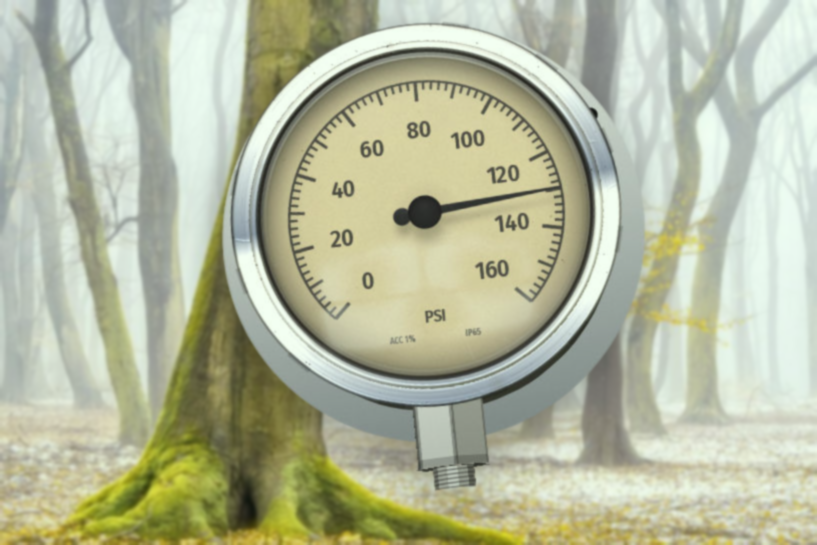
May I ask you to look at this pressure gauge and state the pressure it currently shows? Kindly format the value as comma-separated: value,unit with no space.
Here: 130,psi
